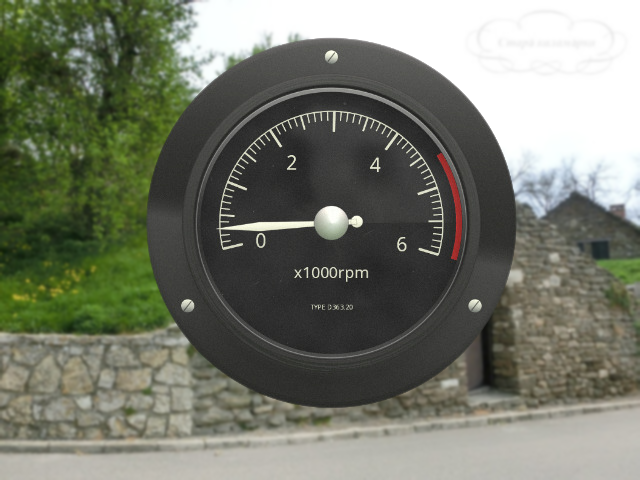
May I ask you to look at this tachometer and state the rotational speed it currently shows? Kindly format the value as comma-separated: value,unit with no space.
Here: 300,rpm
